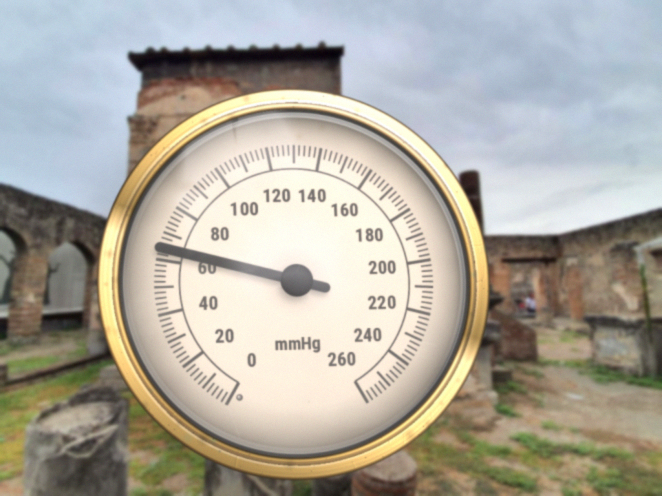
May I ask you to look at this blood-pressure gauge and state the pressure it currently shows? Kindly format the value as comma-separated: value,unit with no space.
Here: 64,mmHg
